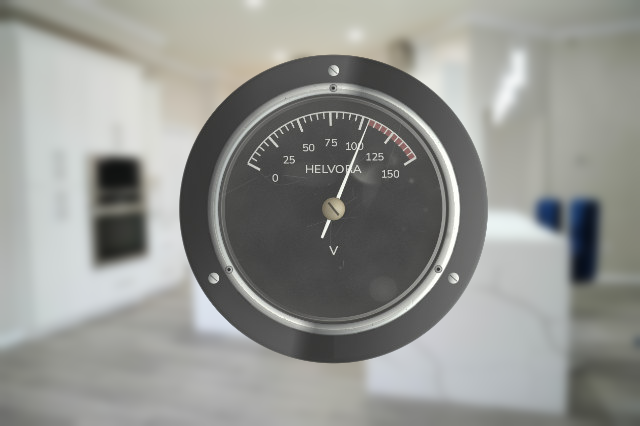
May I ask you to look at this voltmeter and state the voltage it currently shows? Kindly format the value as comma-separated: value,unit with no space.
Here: 105,V
